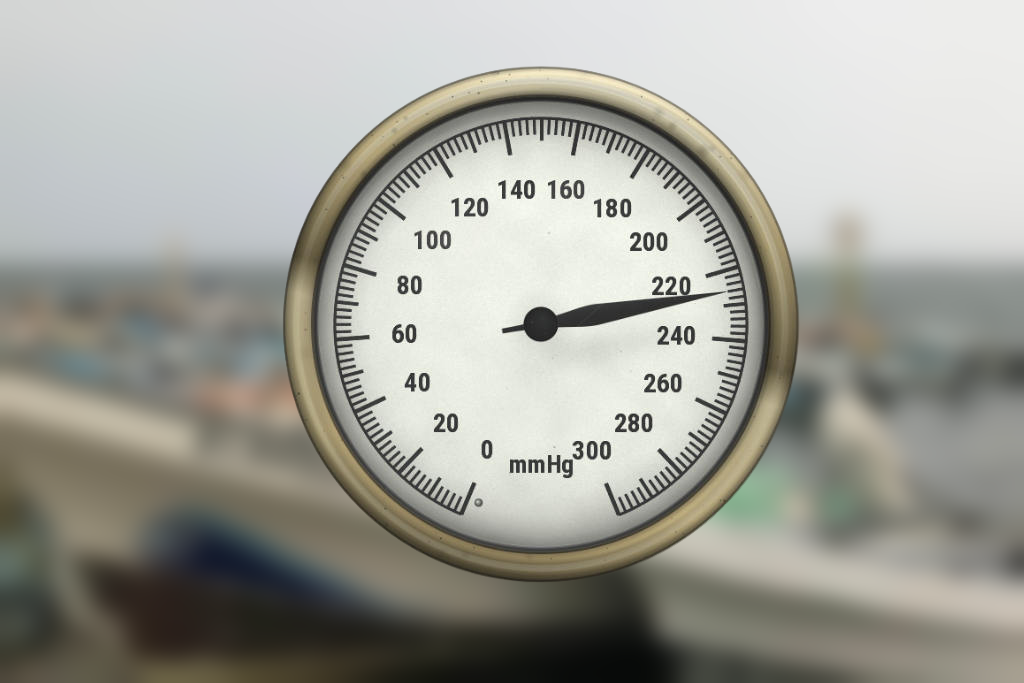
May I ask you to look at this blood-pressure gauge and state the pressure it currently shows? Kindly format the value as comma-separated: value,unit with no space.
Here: 226,mmHg
